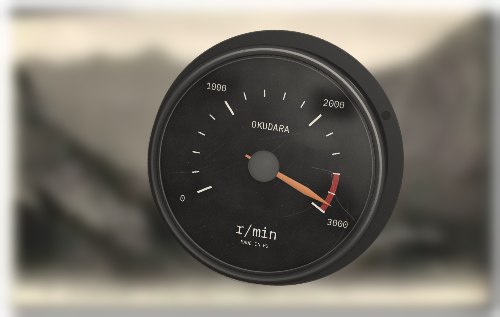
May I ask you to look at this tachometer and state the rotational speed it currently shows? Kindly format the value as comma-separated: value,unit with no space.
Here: 2900,rpm
